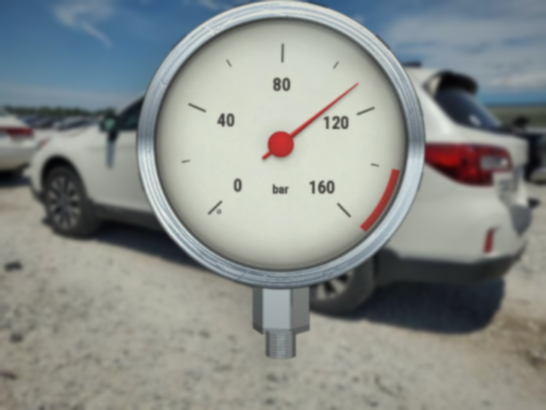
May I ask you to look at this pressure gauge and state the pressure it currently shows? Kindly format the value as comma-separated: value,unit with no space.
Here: 110,bar
